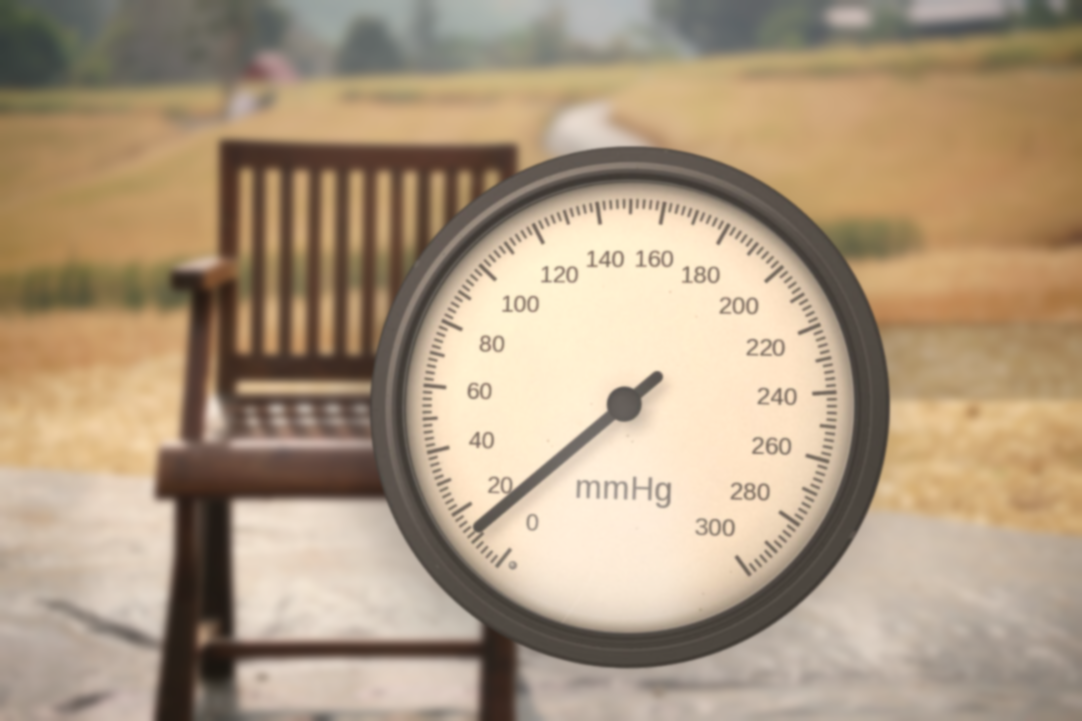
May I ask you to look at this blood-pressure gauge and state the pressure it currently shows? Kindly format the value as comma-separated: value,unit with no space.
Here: 12,mmHg
